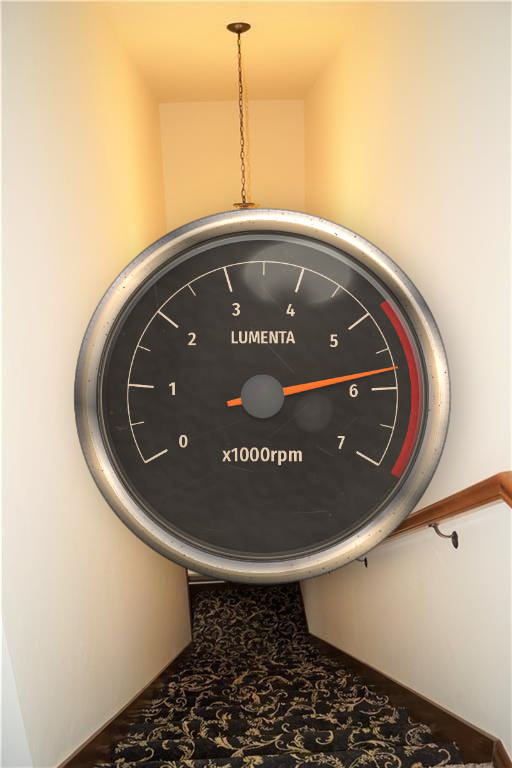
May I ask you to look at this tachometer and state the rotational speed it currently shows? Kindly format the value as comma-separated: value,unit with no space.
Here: 5750,rpm
